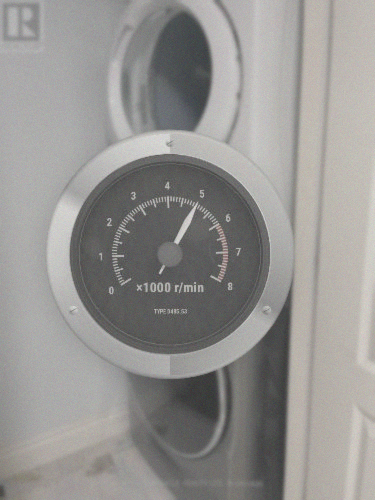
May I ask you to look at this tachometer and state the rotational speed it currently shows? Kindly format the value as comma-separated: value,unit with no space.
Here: 5000,rpm
